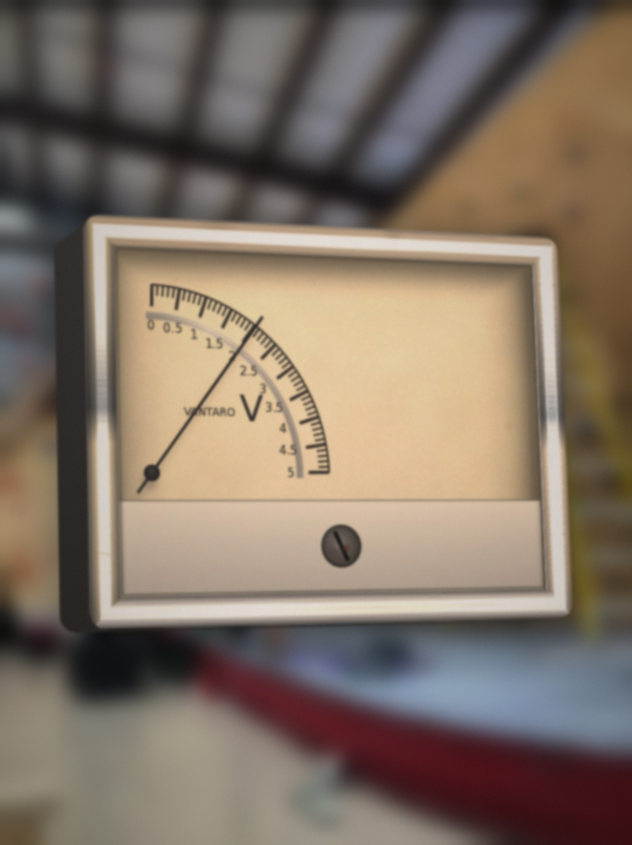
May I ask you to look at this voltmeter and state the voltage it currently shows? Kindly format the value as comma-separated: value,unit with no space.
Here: 2,V
